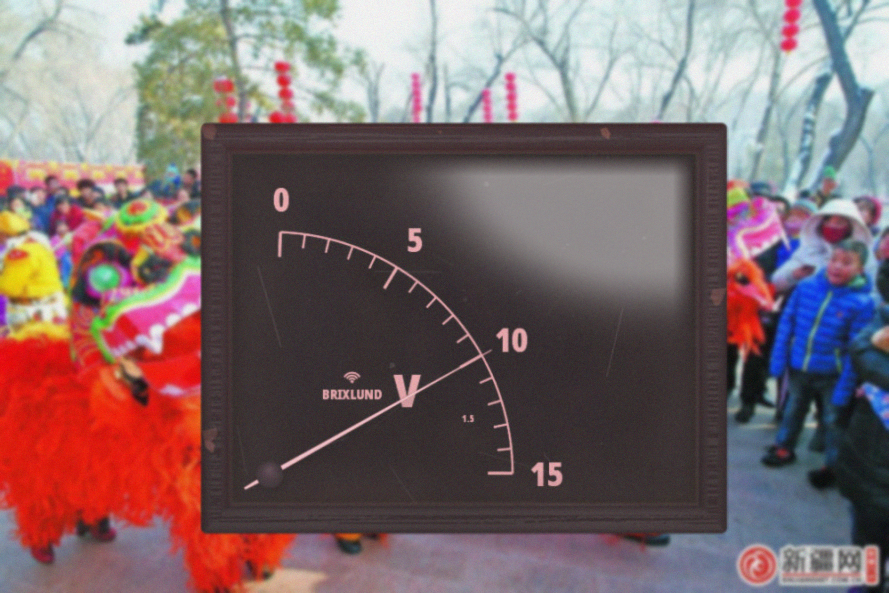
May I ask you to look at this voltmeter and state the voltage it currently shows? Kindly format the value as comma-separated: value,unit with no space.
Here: 10,V
